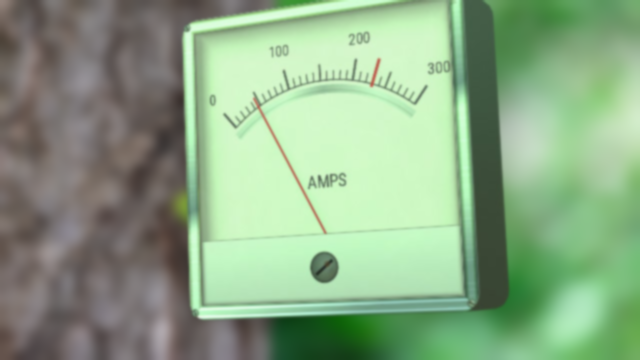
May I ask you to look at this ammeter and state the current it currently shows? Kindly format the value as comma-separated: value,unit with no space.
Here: 50,A
